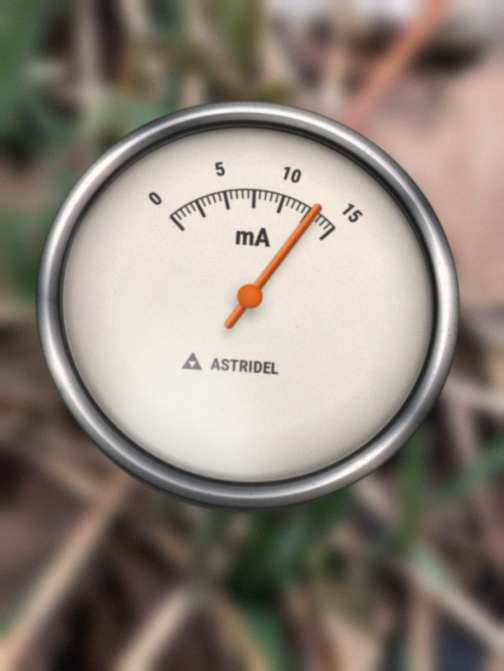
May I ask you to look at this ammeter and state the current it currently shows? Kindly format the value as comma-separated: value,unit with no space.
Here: 13,mA
